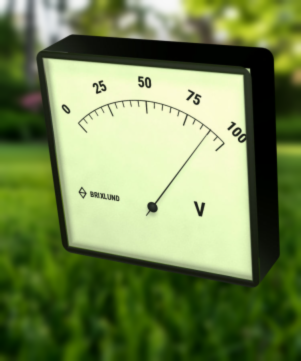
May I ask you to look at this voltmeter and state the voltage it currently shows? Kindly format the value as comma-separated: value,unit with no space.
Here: 90,V
